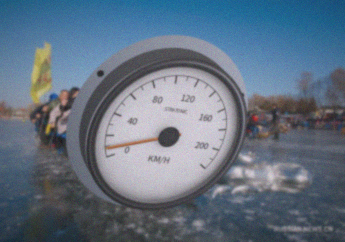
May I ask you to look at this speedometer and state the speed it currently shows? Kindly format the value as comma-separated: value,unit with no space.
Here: 10,km/h
